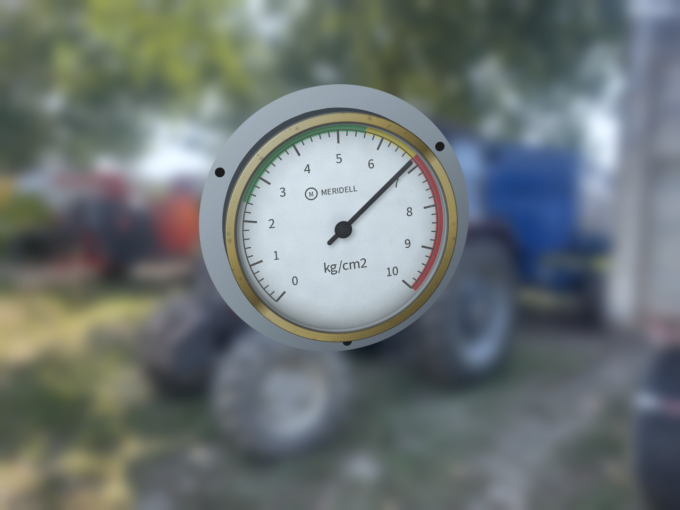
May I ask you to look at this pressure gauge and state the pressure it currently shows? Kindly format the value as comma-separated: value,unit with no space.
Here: 6.8,kg/cm²
